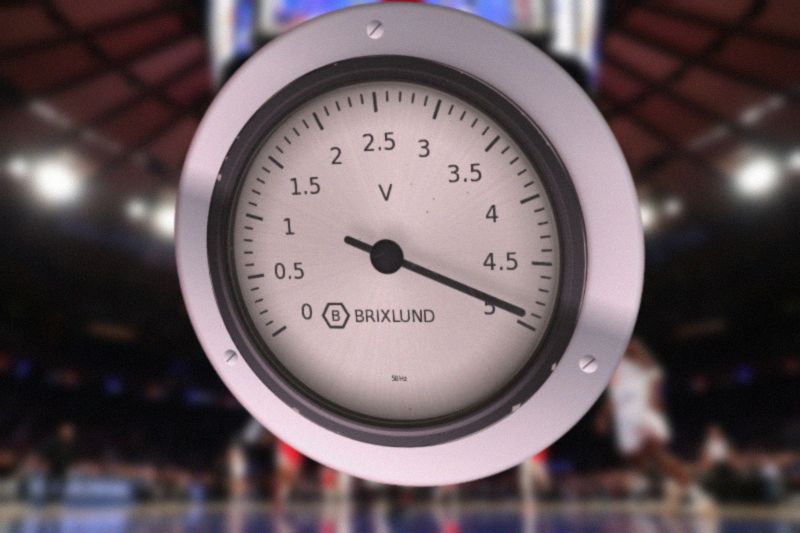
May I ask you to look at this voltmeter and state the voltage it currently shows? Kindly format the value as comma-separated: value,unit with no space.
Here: 4.9,V
